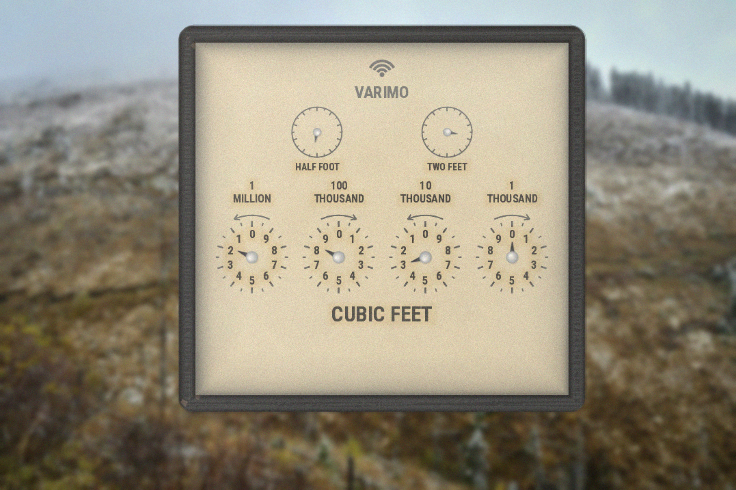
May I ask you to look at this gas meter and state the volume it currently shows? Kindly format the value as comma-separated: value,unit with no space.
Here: 183000,ft³
